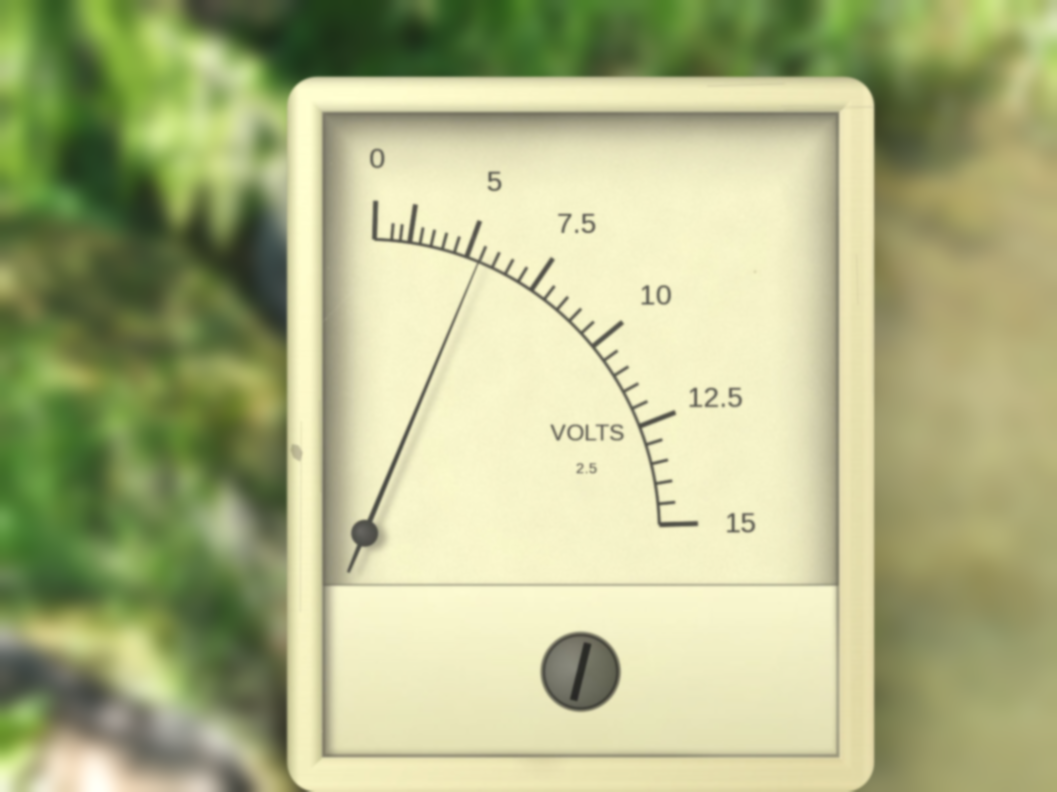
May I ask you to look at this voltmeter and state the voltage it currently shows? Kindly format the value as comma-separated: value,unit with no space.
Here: 5.5,V
